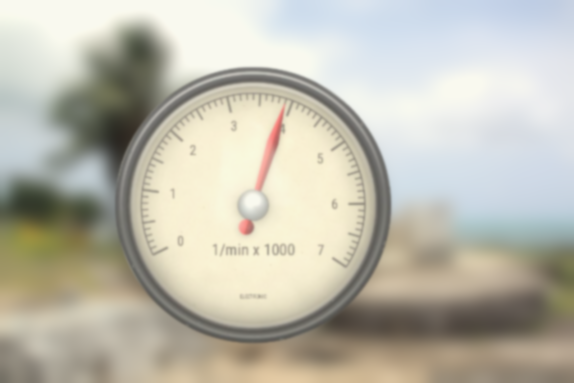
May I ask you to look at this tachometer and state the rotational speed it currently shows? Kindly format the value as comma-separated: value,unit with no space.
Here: 3900,rpm
